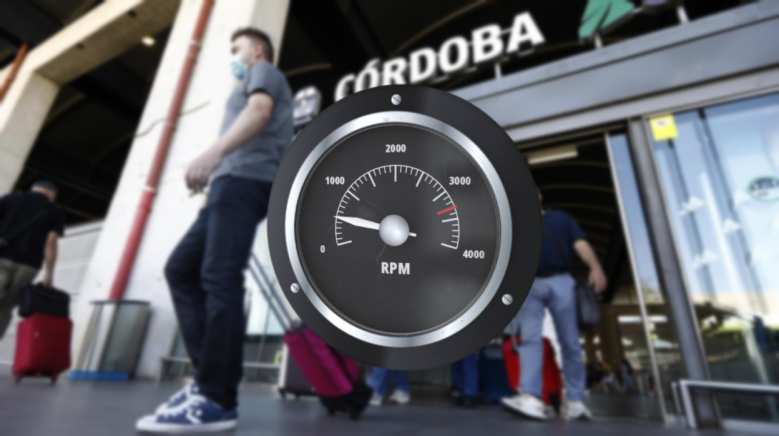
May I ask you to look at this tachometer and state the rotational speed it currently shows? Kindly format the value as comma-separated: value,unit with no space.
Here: 500,rpm
